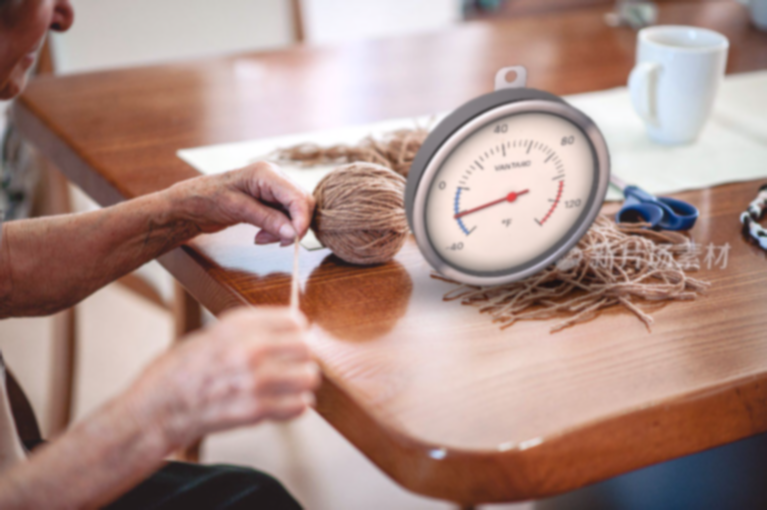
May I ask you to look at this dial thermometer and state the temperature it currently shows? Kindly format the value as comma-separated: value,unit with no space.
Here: -20,°F
